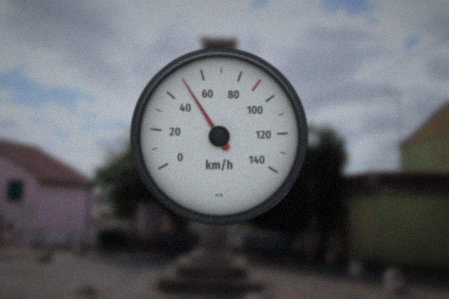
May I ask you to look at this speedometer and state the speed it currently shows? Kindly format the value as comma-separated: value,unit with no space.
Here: 50,km/h
